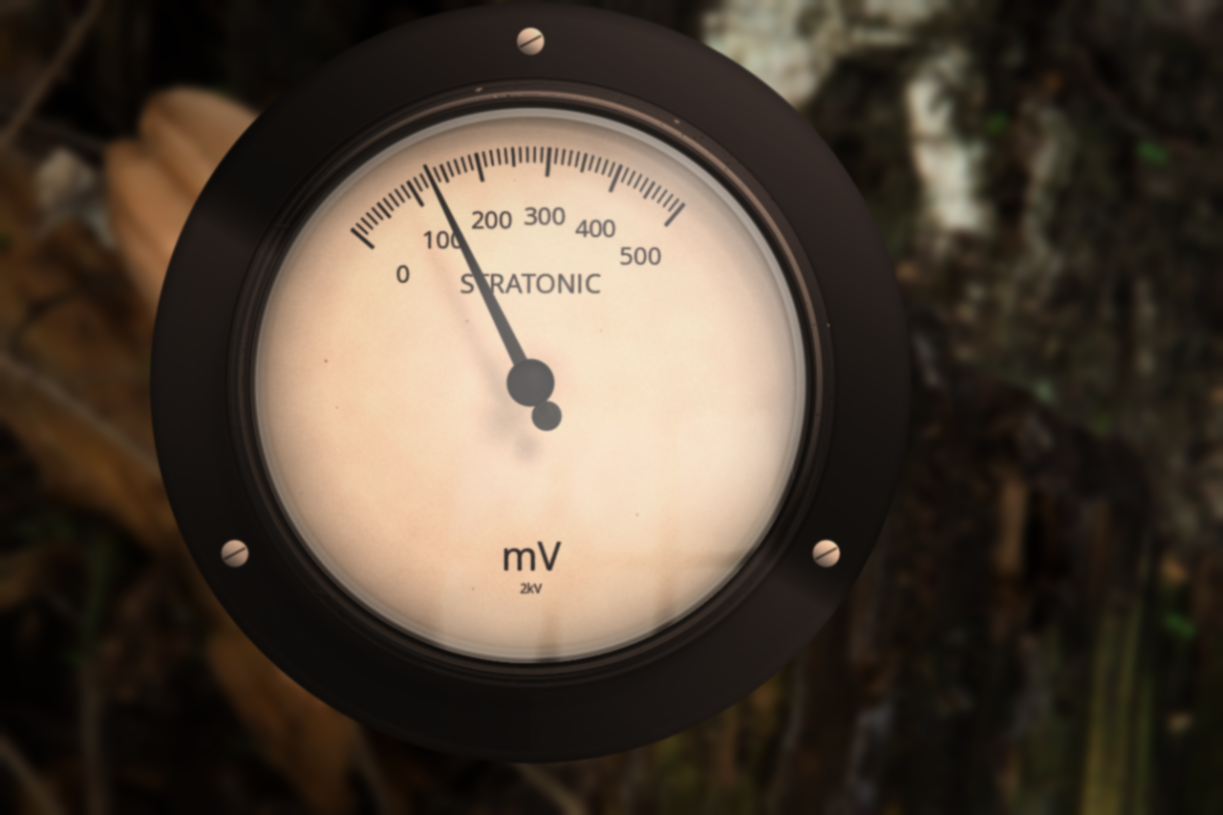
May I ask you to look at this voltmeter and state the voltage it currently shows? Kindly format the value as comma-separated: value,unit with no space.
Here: 130,mV
